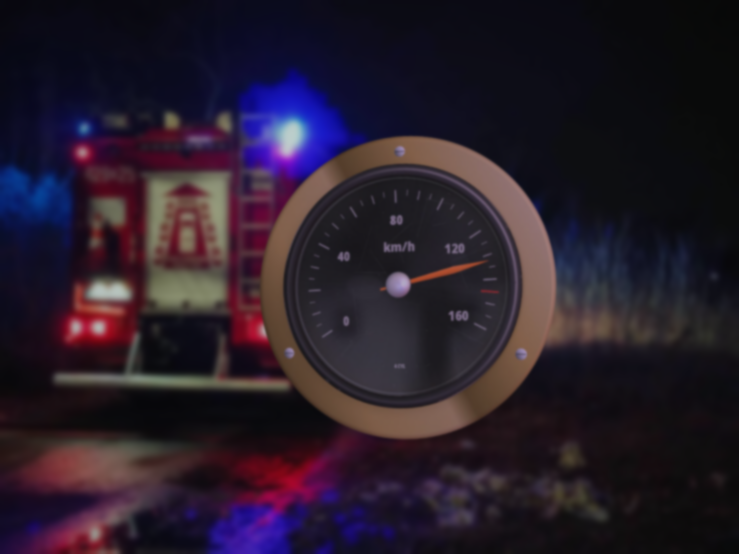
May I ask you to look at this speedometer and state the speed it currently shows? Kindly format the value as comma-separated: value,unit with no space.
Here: 132.5,km/h
